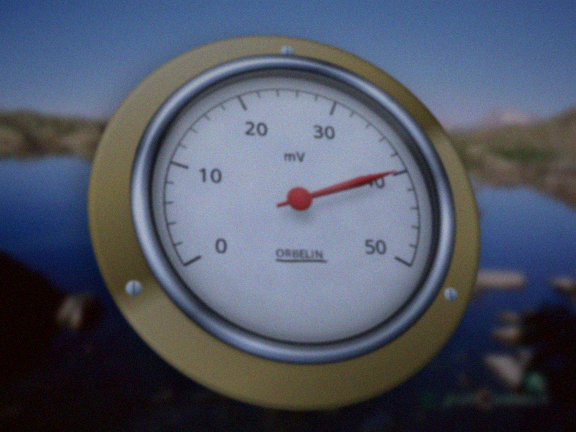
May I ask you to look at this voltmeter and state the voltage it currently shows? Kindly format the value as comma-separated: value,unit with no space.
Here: 40,mV
